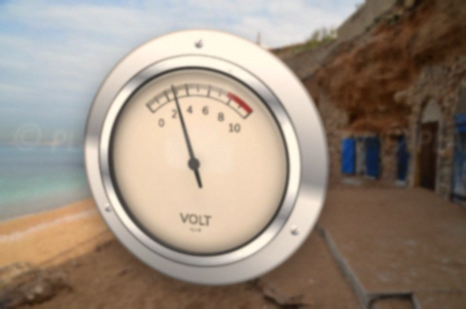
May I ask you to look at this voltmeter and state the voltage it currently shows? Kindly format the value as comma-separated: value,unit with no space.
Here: 3,V
